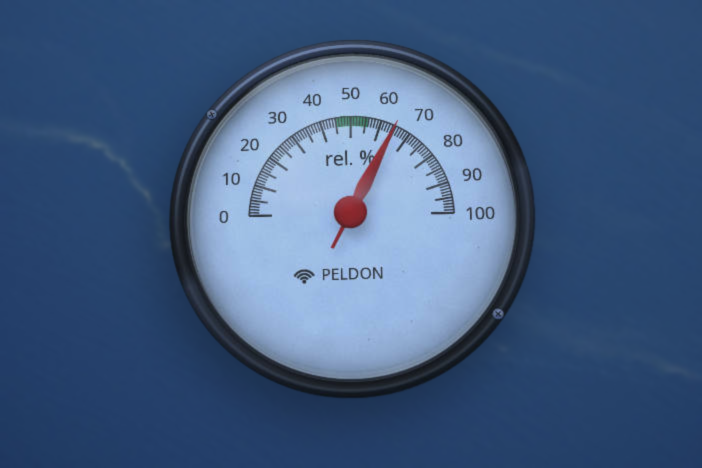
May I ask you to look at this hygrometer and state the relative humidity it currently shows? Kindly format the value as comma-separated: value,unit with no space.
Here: 65,%
